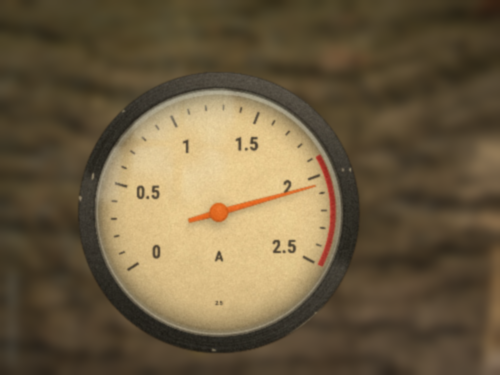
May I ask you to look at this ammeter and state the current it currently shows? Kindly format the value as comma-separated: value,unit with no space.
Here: 2.05,A
